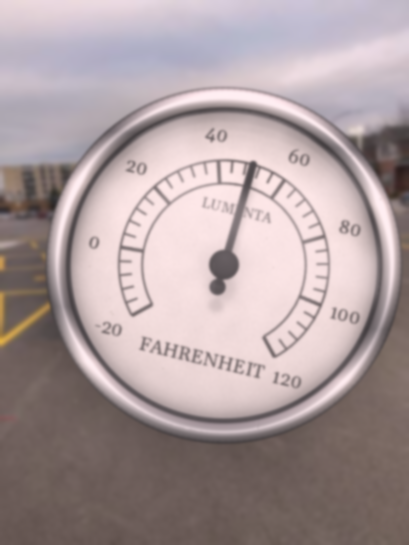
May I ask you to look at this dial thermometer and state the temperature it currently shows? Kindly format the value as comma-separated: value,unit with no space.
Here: 50,°F
